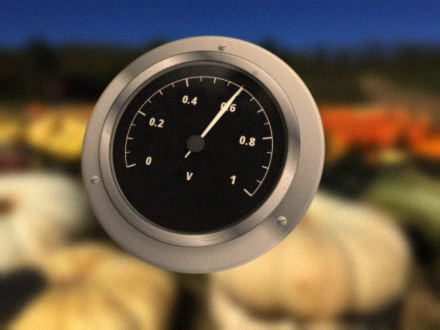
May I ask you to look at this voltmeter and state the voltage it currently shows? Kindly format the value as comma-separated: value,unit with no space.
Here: 0.6,V
